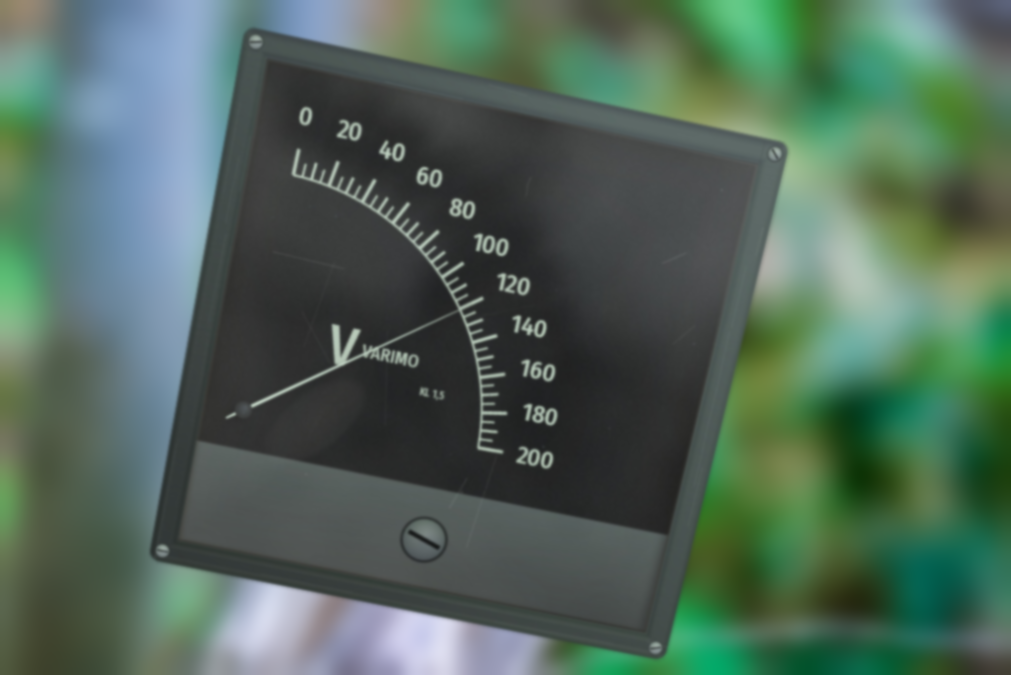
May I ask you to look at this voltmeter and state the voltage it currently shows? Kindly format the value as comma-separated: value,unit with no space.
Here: 120,V
